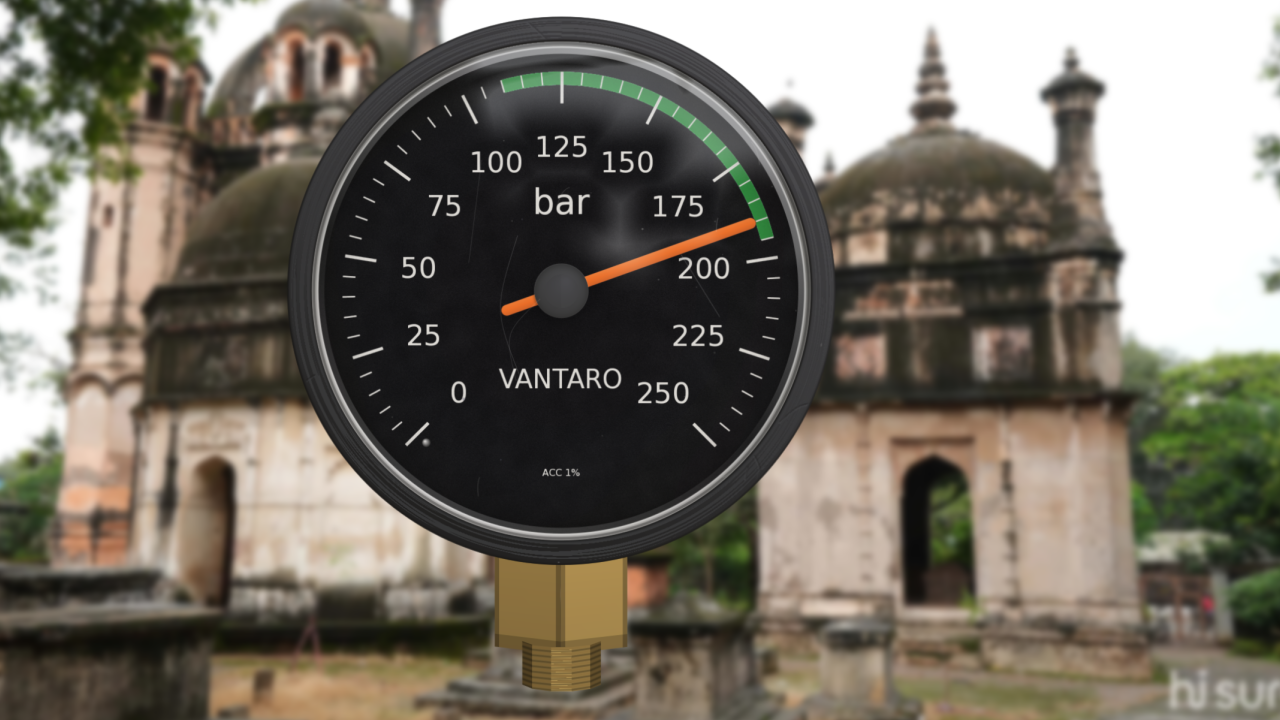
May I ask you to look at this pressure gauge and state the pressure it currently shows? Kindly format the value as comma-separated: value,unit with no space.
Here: 190,bar
